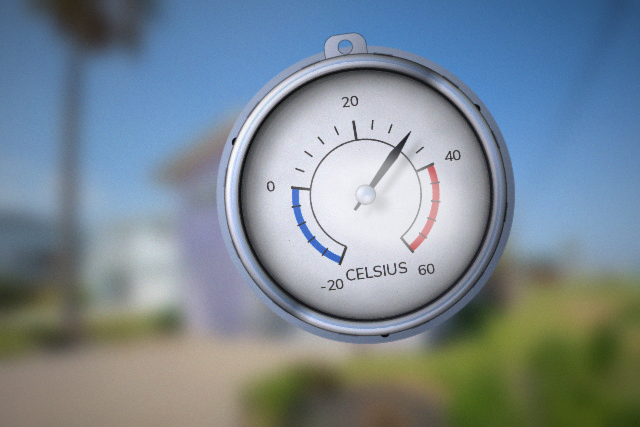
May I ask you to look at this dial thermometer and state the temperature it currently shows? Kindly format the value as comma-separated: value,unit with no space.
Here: 32,°C
